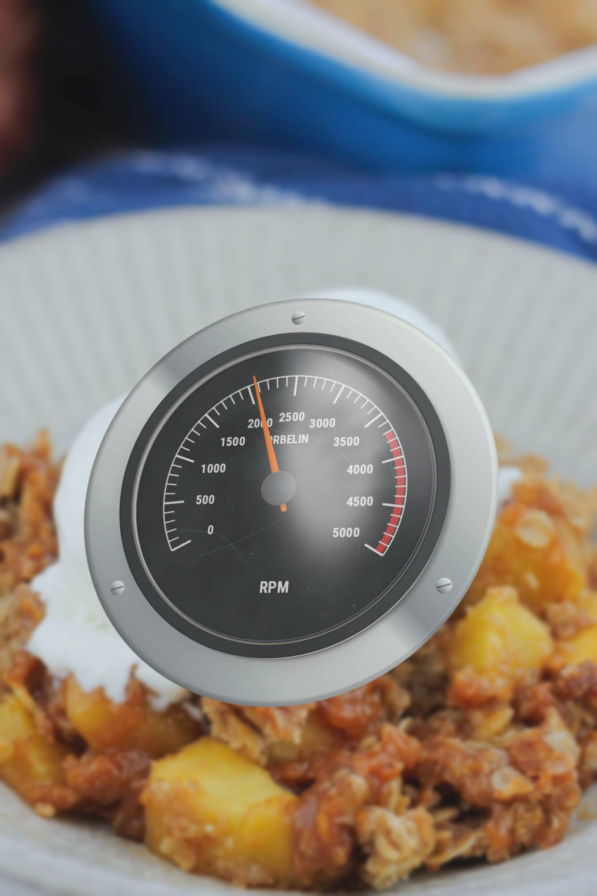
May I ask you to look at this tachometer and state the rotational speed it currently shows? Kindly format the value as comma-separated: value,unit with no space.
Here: 2100,rpm
